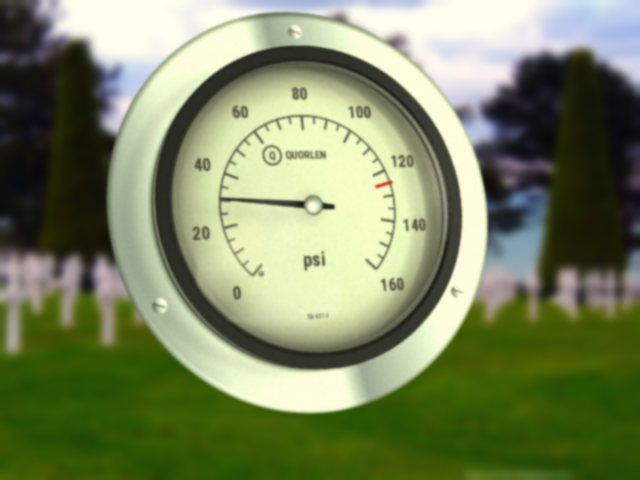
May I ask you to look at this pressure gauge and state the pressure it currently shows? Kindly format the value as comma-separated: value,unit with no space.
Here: 30,psi
